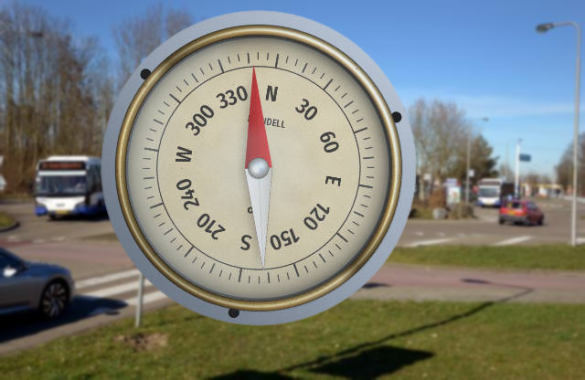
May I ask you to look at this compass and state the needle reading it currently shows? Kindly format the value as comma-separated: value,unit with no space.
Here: 347.5,°
